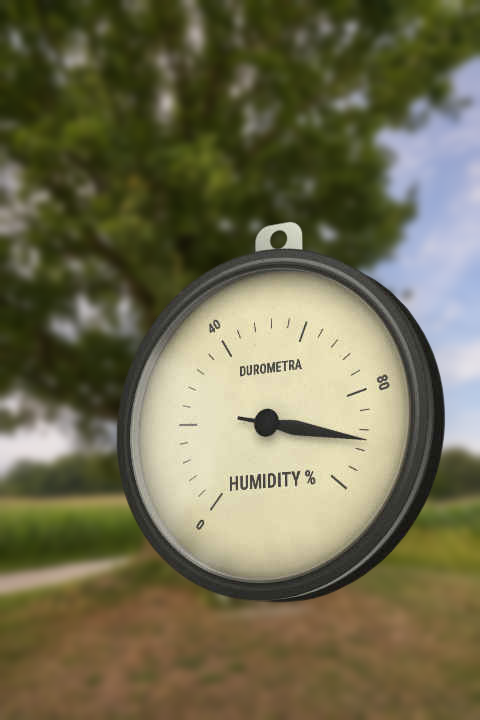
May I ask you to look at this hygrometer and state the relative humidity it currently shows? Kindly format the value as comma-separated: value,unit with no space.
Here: 90,%
